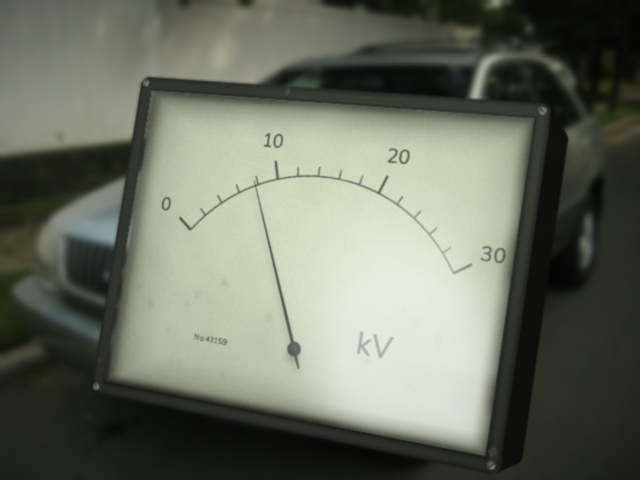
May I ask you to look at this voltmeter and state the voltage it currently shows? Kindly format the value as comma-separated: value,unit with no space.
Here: 8,kV
